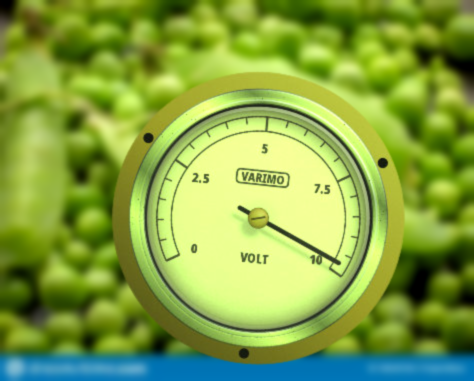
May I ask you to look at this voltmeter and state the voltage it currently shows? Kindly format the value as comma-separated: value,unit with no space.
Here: 9.75,V
